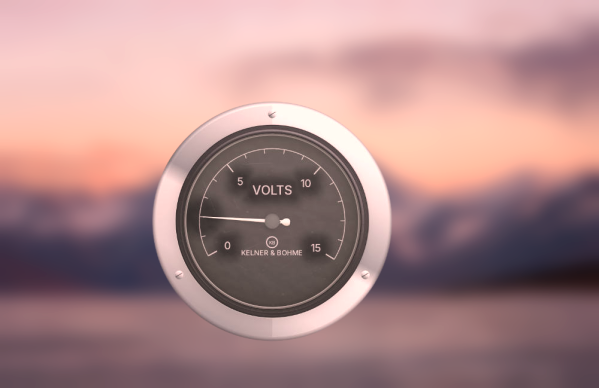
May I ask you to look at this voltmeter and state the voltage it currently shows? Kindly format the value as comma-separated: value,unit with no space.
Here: 2,V
